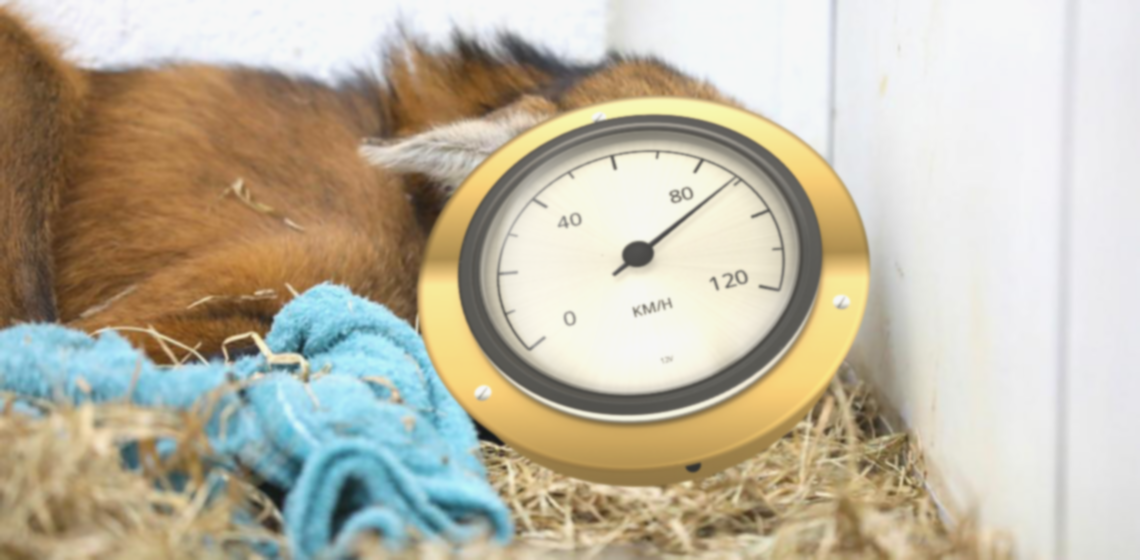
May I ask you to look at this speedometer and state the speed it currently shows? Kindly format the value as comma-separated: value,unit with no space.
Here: 90,km/h
